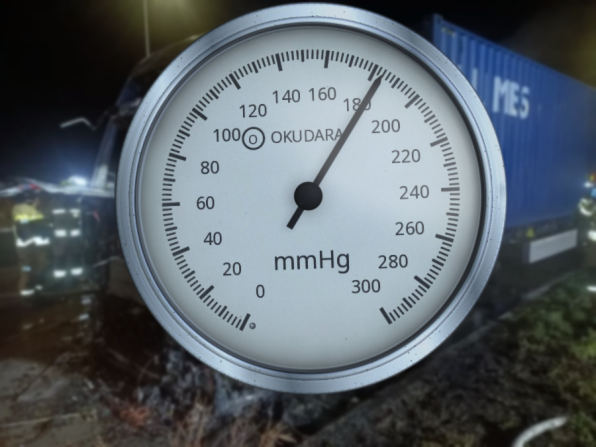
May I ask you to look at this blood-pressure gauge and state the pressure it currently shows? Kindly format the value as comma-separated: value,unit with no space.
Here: 184,mmHg
